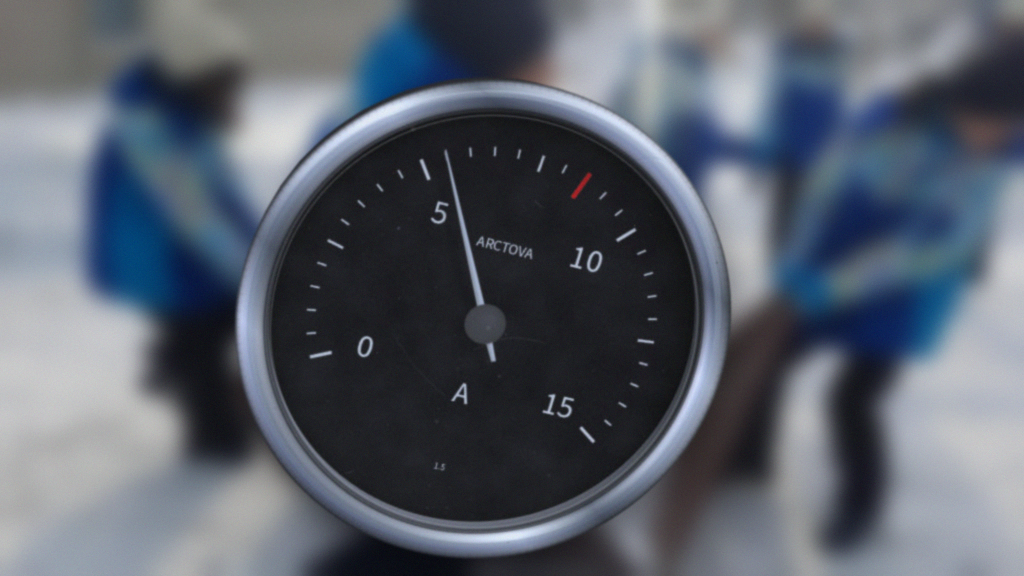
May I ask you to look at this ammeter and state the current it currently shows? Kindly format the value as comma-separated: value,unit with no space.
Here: 5.5,A
